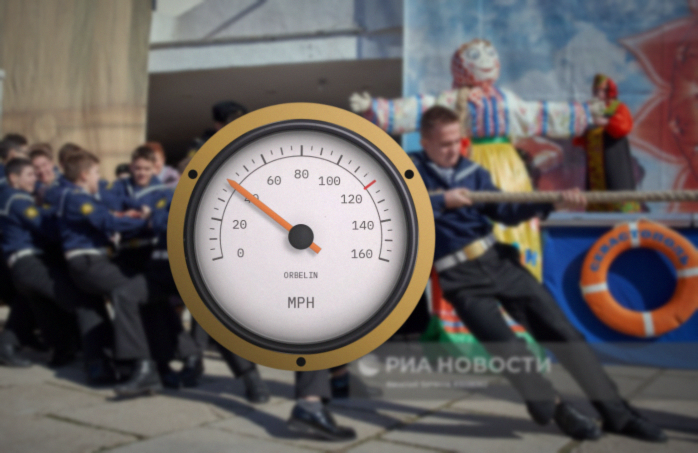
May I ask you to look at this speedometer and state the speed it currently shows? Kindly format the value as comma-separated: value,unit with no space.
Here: 40,mph
